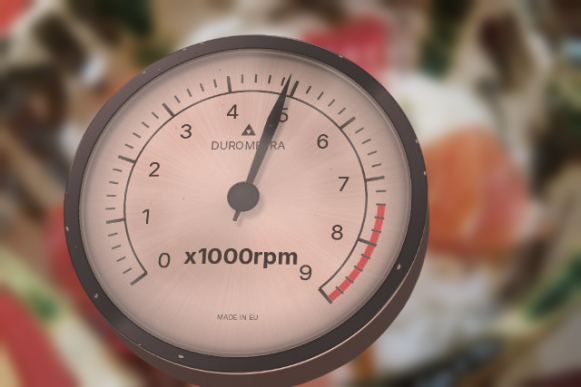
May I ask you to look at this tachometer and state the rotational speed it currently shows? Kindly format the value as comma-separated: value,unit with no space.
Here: 4900,rpm
